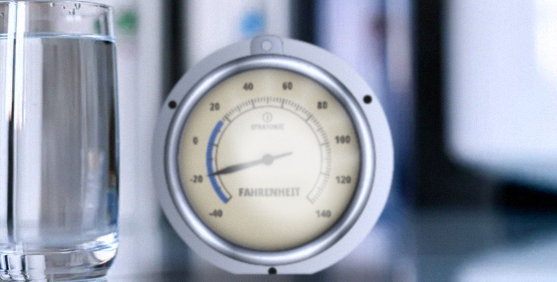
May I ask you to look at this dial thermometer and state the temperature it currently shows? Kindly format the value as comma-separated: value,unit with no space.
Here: -20,°F
